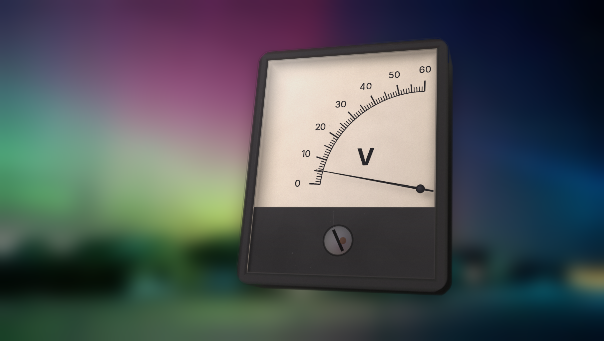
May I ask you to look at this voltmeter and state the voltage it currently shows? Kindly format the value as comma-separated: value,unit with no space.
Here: 5,V
